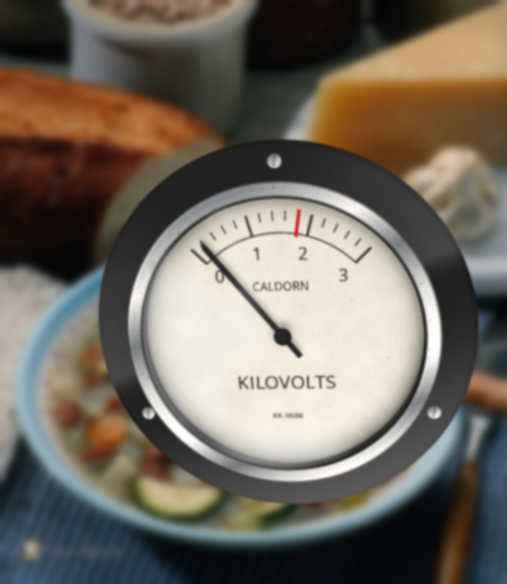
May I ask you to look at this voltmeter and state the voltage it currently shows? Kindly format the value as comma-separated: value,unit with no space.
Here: 0.2,kV
